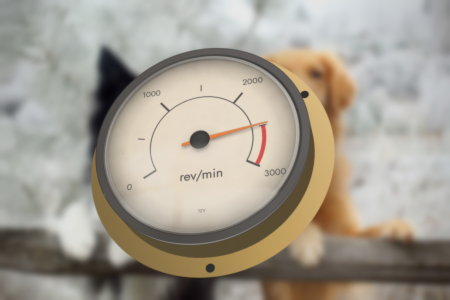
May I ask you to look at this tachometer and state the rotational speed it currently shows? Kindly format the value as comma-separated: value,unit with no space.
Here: 2500,rpm
